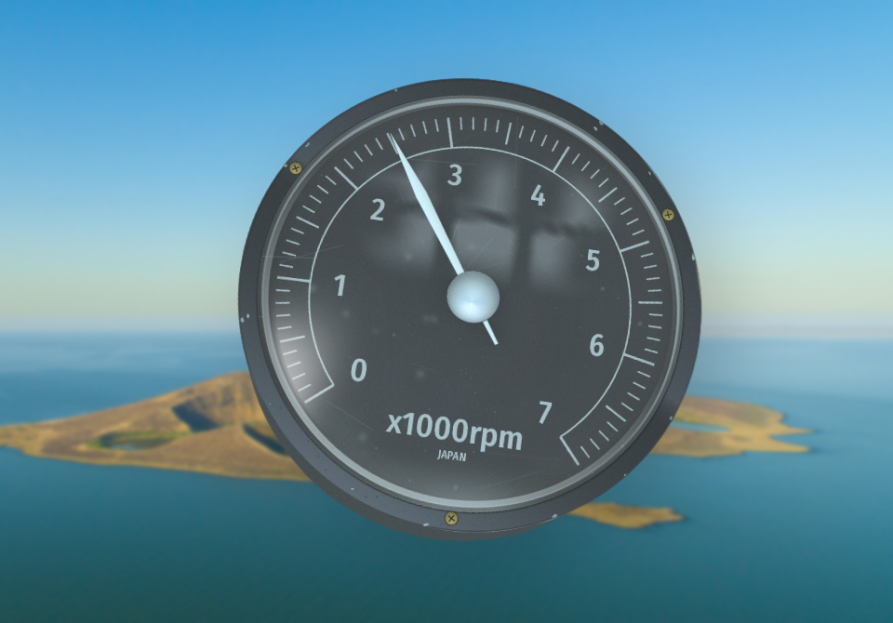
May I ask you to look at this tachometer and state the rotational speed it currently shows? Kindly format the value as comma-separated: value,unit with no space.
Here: 2500,rpm
